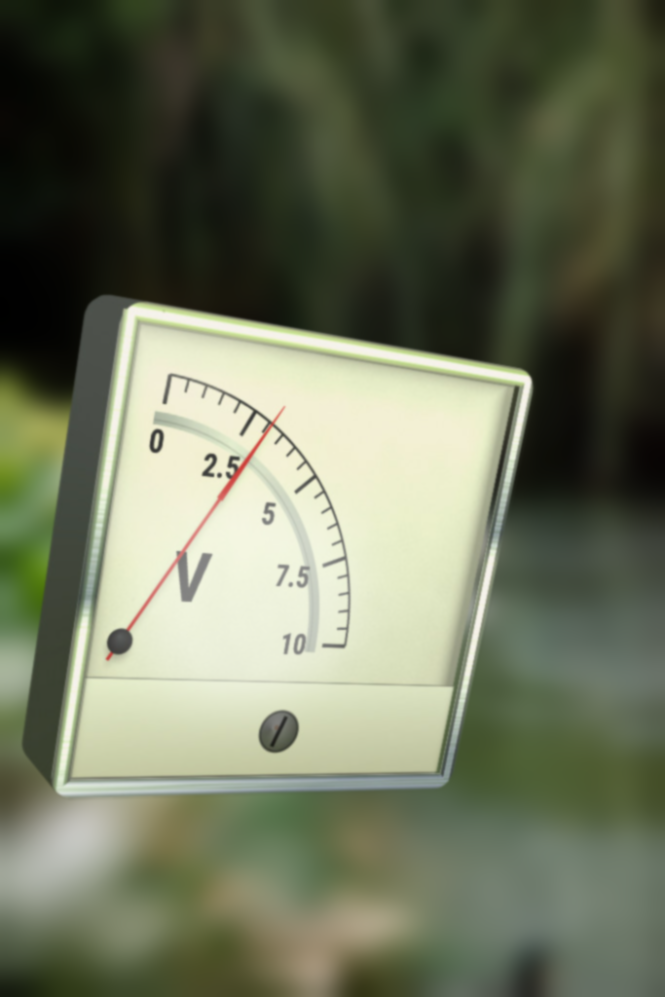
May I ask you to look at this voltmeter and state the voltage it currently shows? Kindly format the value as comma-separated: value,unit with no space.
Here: 3,V
